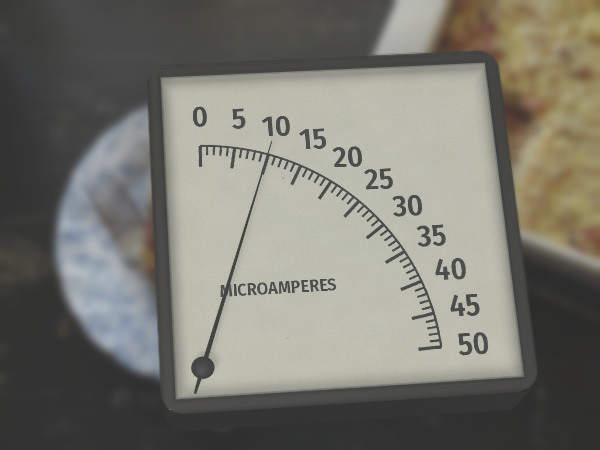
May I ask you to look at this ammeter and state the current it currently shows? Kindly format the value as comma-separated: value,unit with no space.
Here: 10,µA
